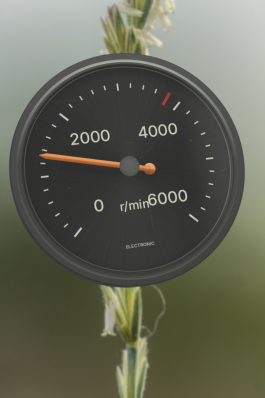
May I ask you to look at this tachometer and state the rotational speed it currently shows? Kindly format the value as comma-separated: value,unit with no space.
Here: 1300,rpm
